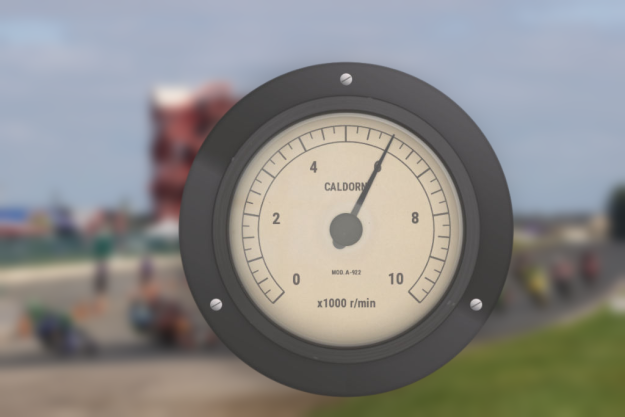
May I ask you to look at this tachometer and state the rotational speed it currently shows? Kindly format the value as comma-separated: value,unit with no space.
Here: 6000,rpm
